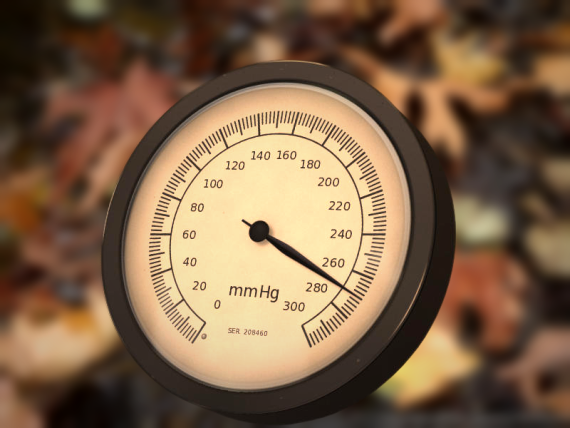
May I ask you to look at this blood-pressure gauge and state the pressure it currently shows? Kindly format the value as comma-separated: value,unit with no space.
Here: 270,mmHg
